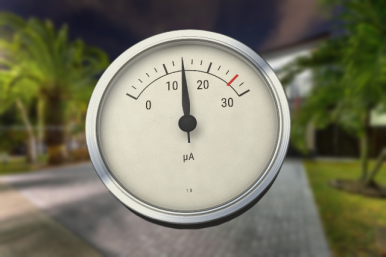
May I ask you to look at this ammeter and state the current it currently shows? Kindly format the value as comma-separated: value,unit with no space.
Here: 14,µA
